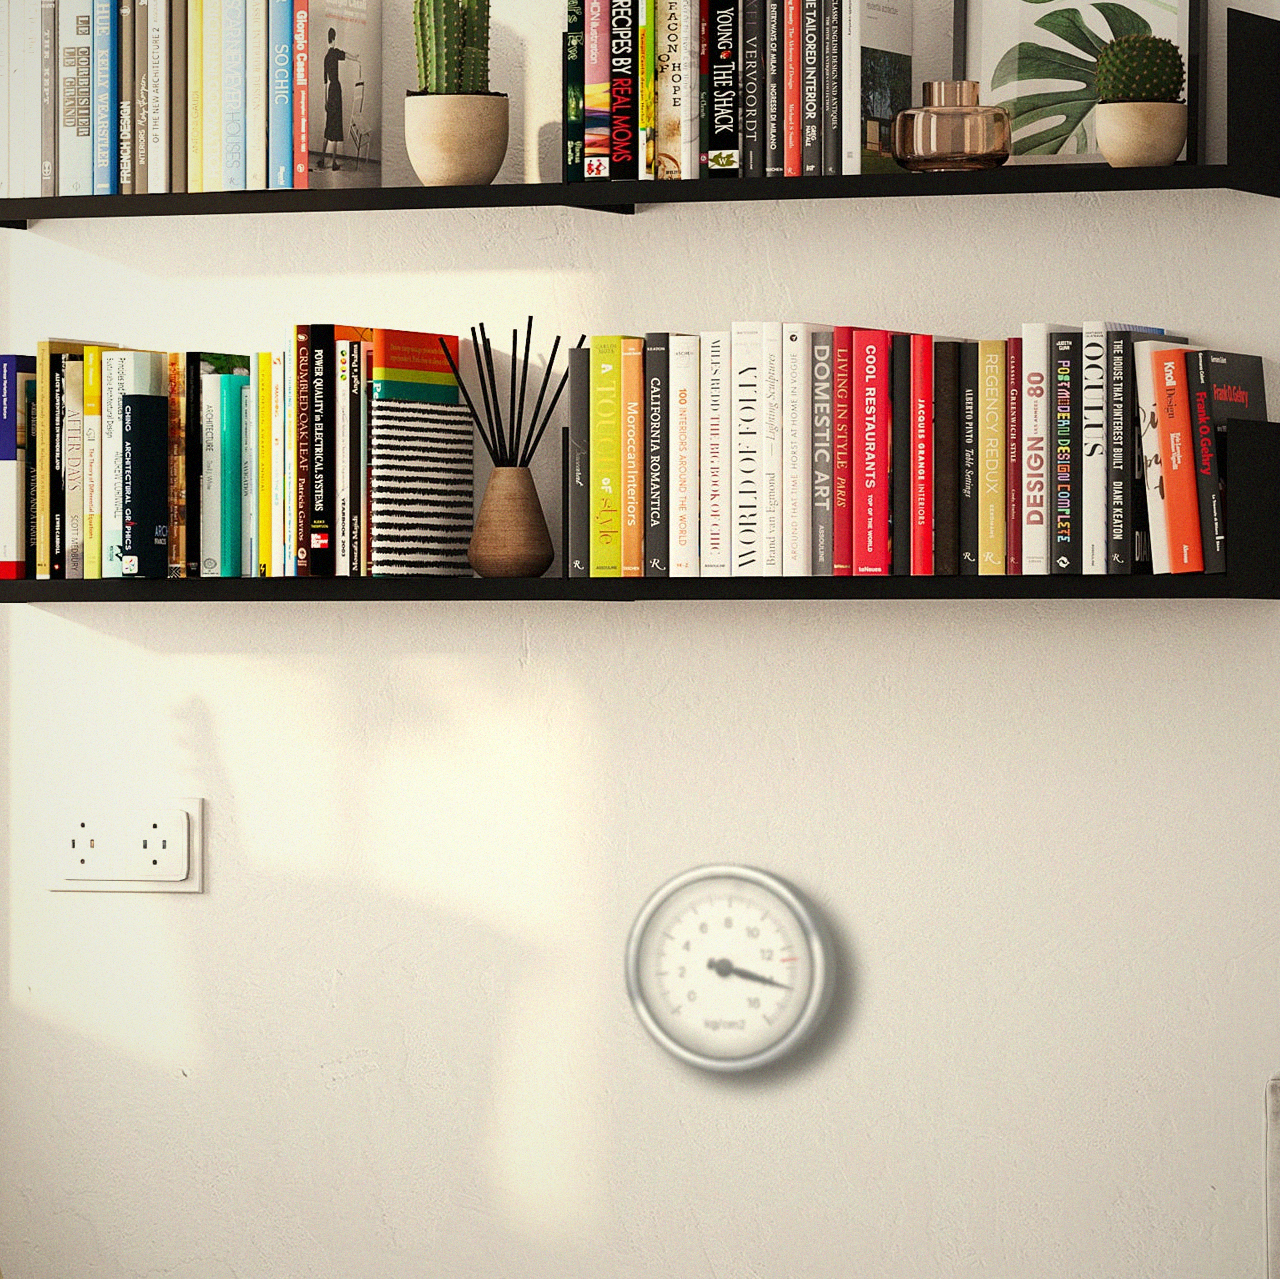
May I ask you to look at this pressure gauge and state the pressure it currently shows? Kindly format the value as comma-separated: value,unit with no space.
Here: 14,kg/cm²
